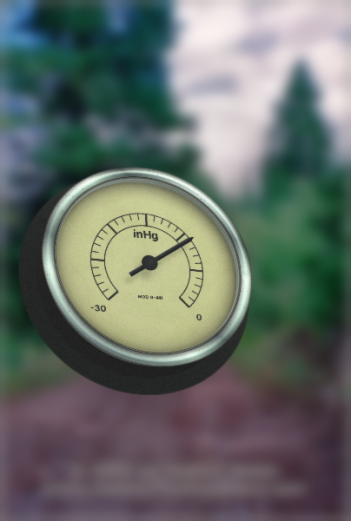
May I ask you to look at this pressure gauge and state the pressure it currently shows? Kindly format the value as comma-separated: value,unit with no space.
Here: -9,inHg
